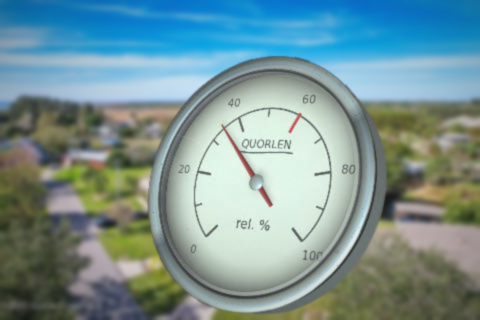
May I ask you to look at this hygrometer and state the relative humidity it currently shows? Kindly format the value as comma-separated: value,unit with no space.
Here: 35,%
